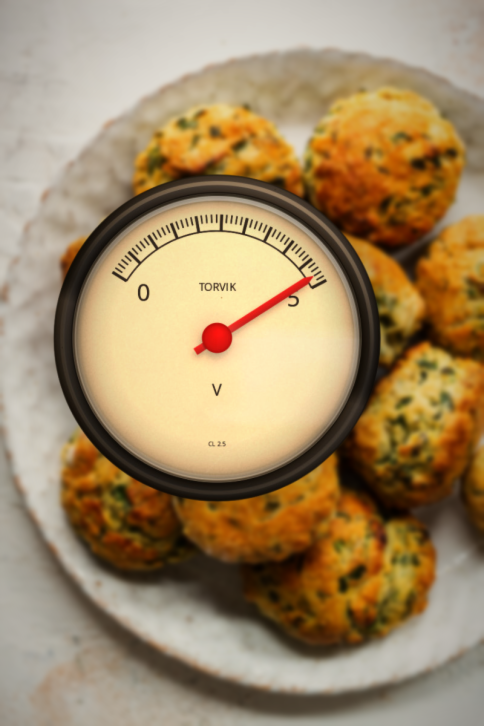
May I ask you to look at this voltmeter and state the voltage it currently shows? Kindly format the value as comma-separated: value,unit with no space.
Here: 4.8,V
